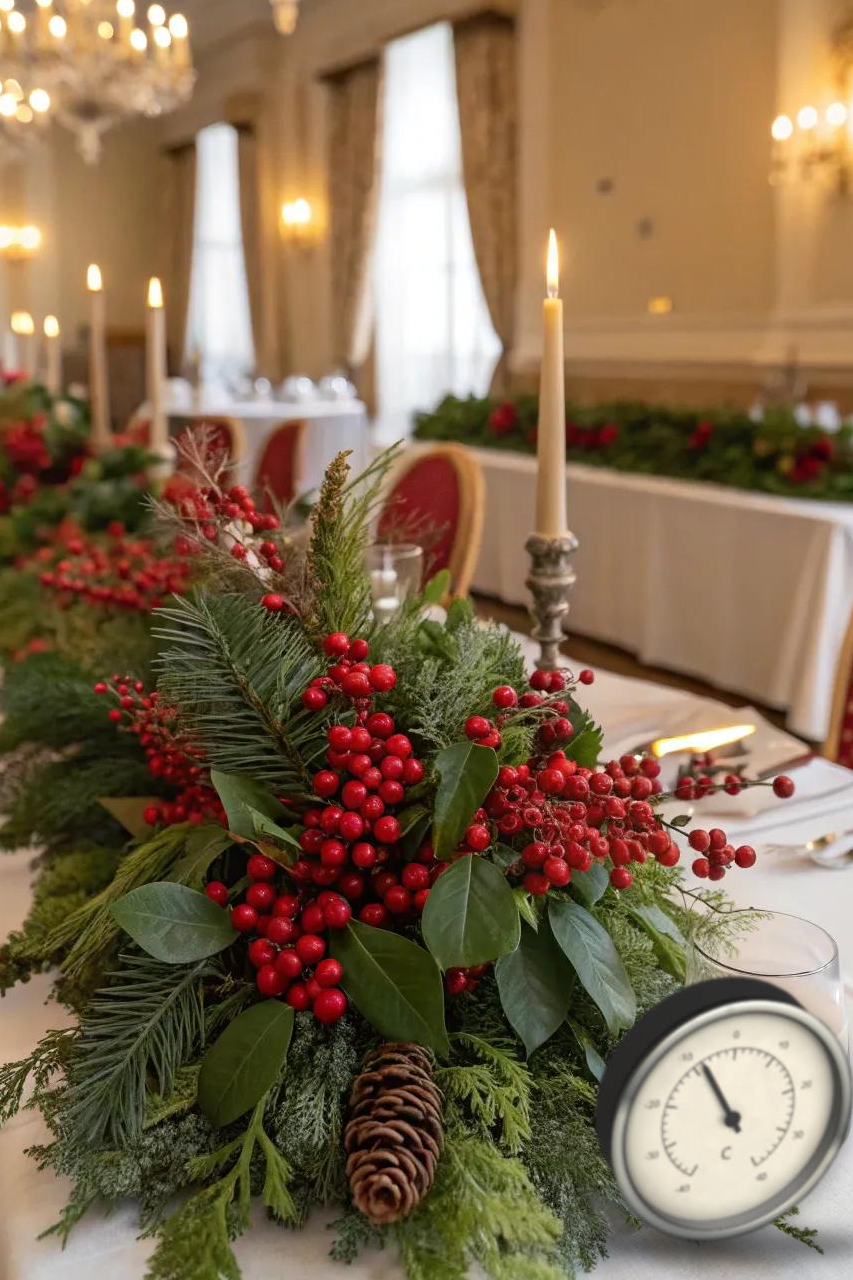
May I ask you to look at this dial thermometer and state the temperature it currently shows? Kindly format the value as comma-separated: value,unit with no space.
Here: -8,°C
